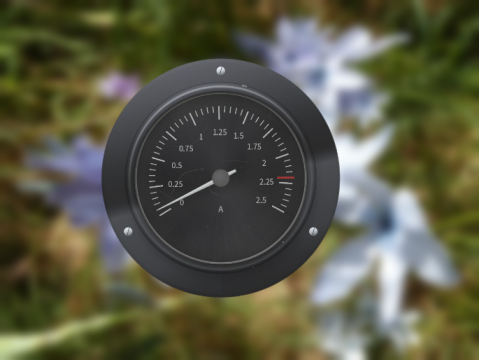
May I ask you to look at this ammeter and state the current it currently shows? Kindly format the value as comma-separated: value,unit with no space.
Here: 0.05,A
